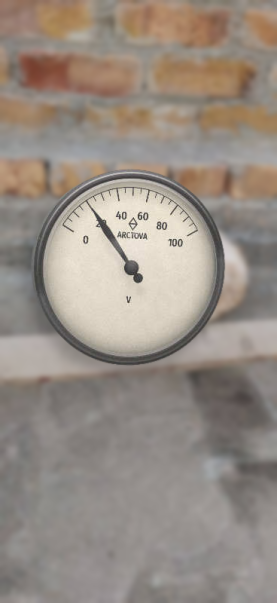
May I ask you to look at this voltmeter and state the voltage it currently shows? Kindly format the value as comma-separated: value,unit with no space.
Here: 20,V
